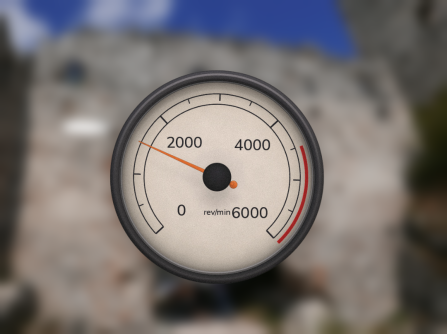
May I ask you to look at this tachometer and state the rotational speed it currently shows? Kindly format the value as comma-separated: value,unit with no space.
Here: 1500,rpm
